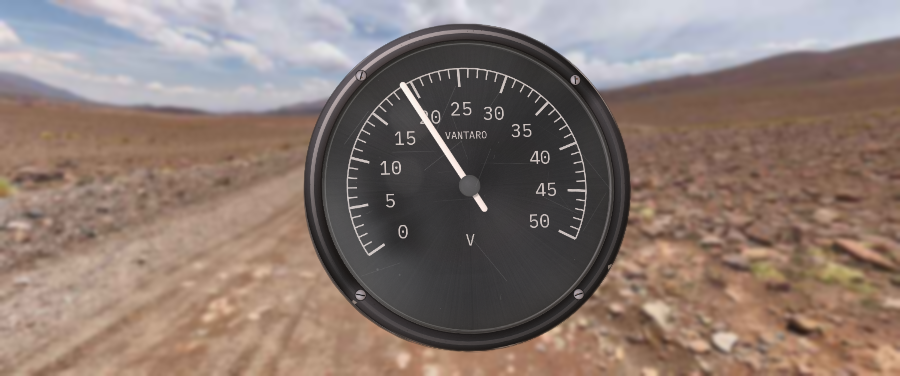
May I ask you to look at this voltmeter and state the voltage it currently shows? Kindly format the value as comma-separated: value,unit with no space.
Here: 19,V
